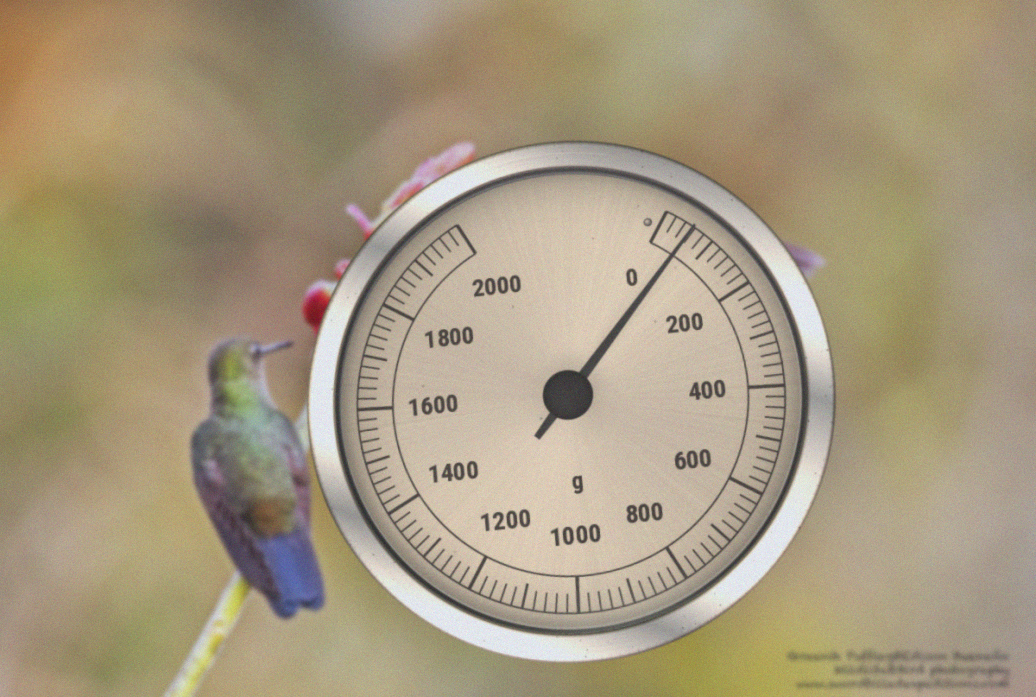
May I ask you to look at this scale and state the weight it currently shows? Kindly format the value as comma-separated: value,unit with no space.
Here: 60,g
